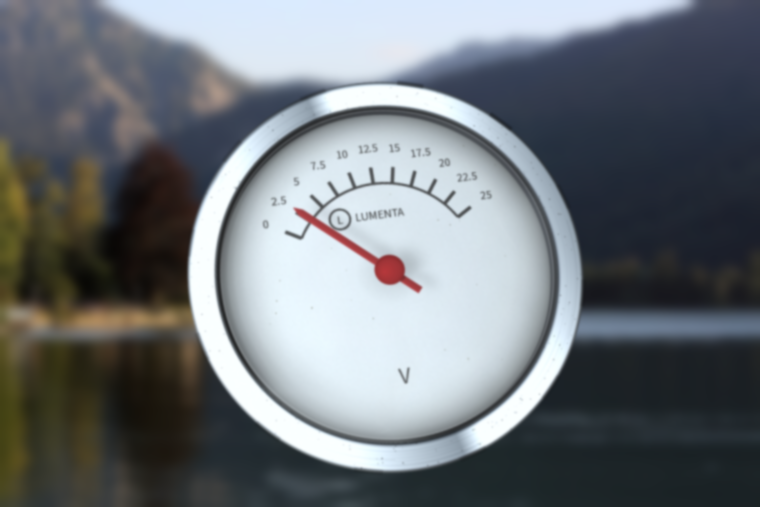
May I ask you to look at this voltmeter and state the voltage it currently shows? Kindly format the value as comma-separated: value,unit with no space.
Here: 2.5,V
